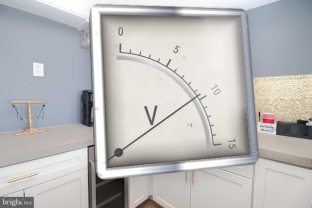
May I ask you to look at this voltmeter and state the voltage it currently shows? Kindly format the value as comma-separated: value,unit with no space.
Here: 9.5,V
